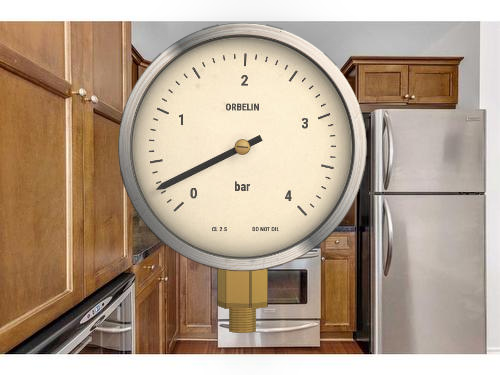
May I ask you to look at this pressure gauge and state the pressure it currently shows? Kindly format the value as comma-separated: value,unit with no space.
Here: 0.25,bar
